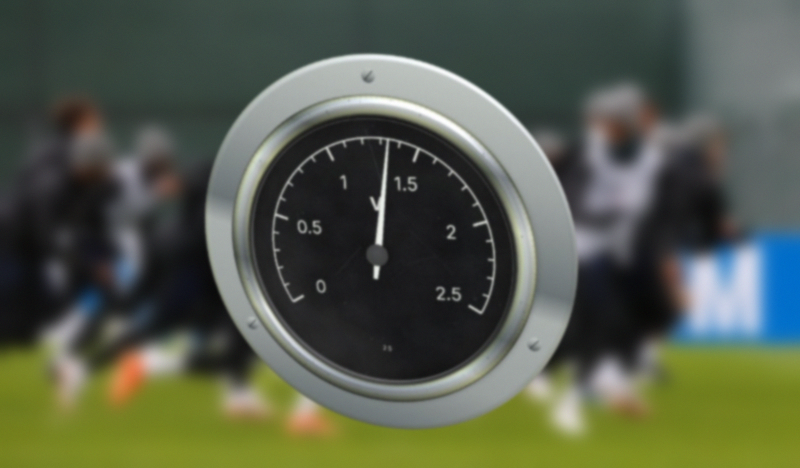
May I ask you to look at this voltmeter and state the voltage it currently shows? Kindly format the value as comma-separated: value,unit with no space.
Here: 1.35,V
